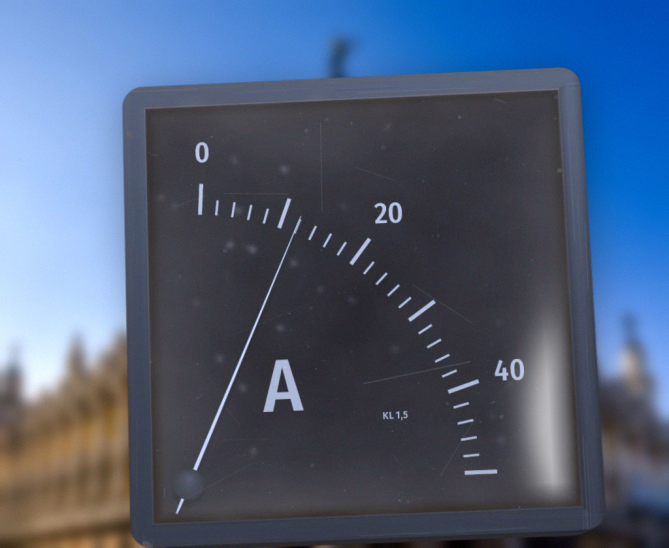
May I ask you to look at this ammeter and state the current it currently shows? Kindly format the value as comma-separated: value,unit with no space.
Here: 12,A
